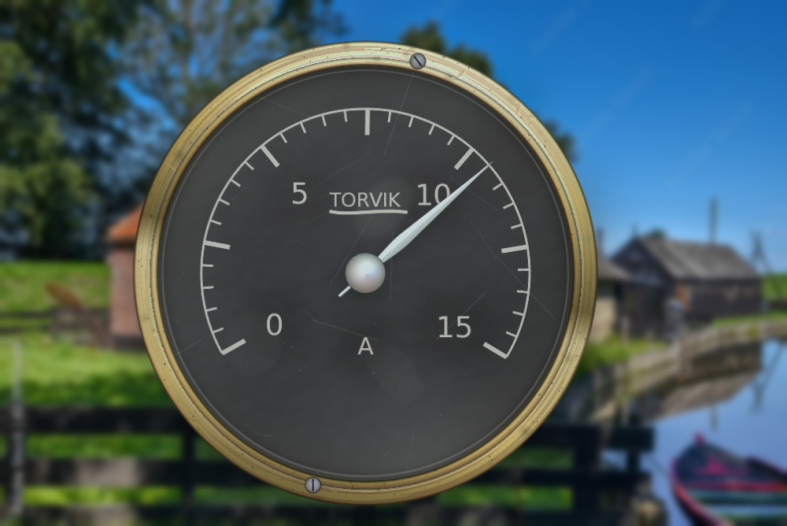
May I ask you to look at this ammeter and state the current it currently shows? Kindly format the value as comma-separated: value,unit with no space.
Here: 10.5,A
